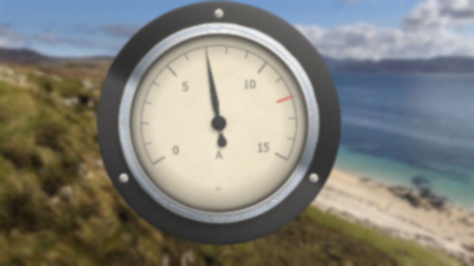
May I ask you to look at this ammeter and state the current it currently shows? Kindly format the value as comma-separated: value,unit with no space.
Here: 7,A
